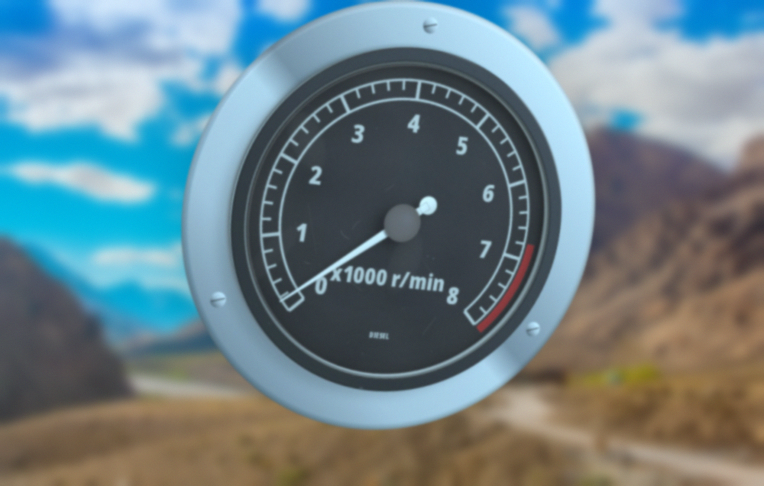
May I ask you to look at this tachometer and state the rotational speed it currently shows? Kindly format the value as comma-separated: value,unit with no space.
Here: 200,rpm
